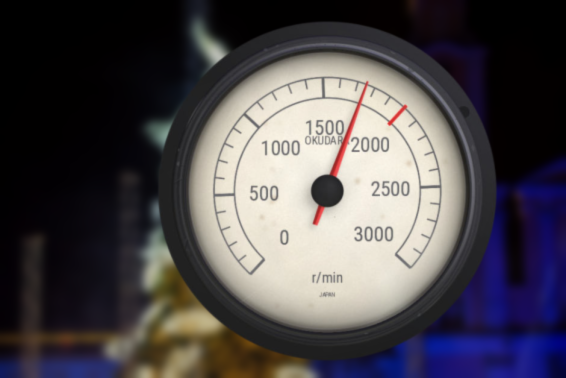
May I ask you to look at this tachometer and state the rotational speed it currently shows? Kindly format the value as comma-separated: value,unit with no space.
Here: 1750,rpm
